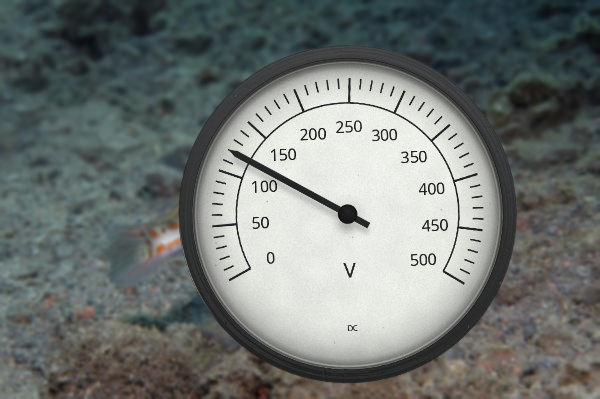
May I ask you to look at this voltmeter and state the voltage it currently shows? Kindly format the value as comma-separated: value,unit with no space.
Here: 120,V
